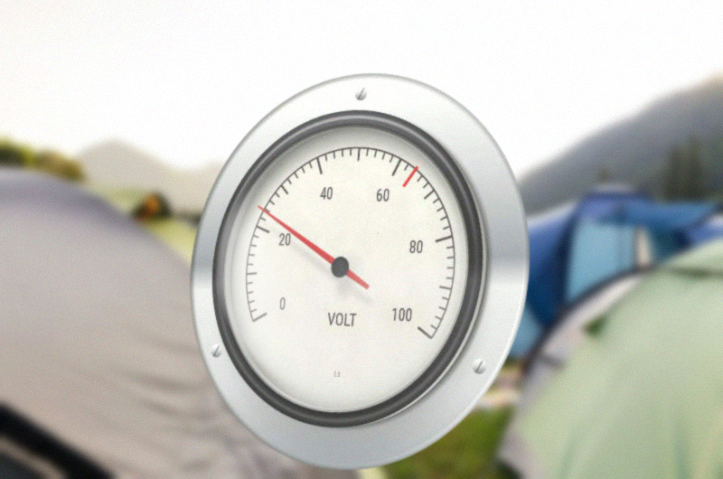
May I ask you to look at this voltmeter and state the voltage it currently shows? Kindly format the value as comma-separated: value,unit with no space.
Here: 24,V
